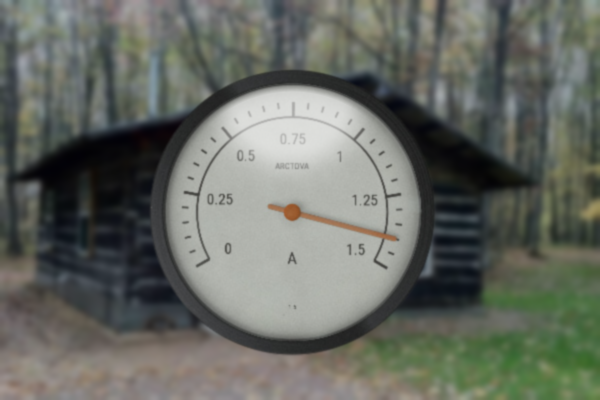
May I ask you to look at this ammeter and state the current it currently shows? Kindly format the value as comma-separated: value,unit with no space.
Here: 1.4,A
